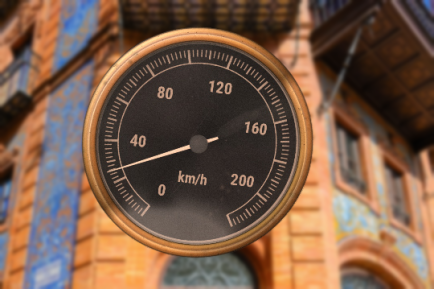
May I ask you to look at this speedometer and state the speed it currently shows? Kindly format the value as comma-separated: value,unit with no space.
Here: 26,km/h
